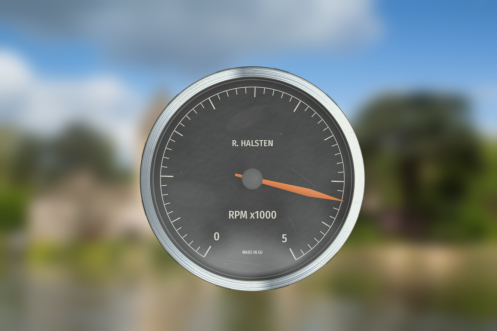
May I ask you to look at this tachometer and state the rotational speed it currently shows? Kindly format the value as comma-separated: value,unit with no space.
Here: 4200,rpm
